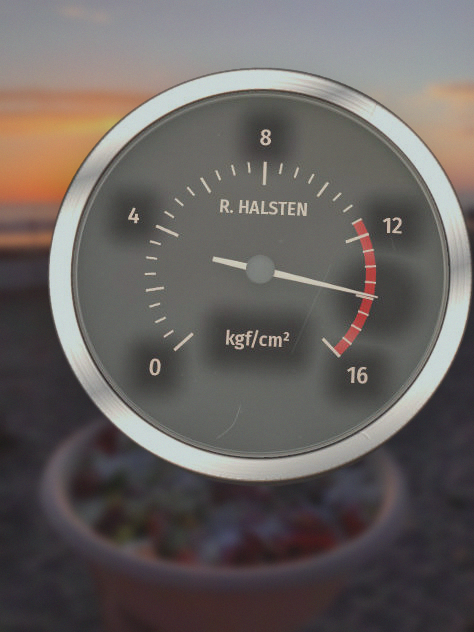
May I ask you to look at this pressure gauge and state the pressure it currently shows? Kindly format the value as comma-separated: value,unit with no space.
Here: 14,kg/cm²
